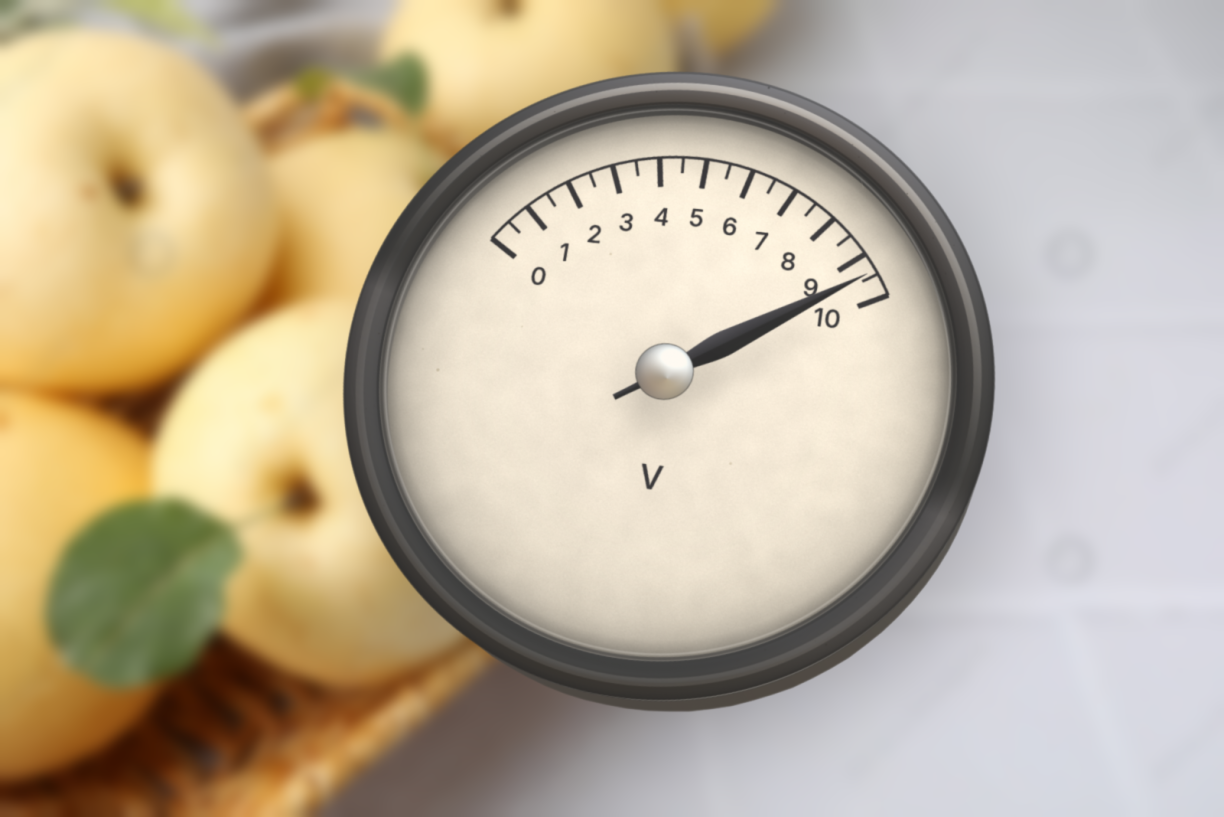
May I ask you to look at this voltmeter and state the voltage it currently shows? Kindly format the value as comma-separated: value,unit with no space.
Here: 9.5,V
